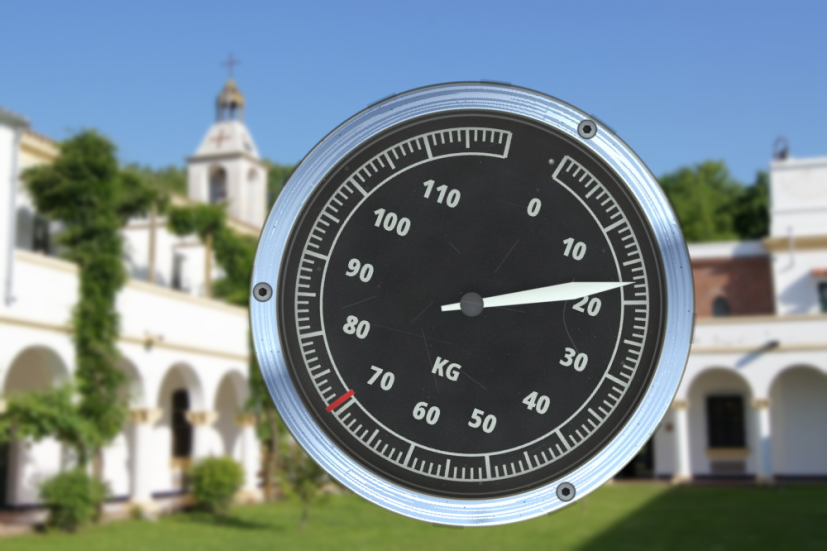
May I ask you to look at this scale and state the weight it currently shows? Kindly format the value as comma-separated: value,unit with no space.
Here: 17.5,kg
